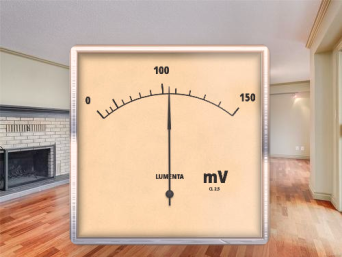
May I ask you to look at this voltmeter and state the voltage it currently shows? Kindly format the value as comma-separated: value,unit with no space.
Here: 105,mV
